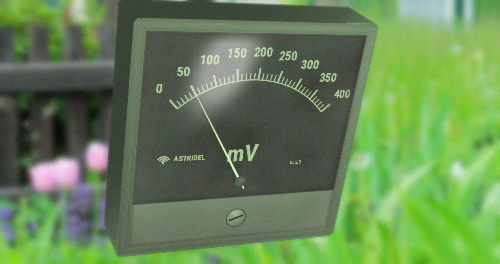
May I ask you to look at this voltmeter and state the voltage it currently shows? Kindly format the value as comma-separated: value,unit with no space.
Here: 50,mV
